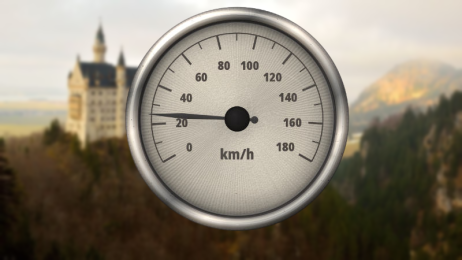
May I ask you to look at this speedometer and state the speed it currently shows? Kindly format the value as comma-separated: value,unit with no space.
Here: 25,km/h
